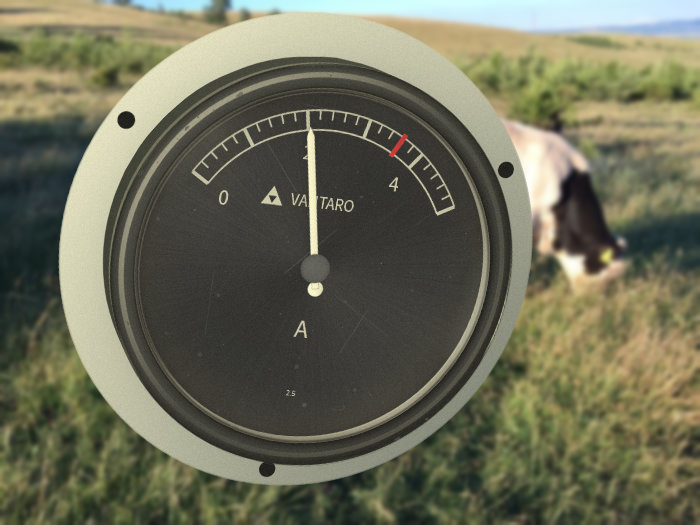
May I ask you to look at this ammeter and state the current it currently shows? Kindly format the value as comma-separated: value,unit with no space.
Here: 2,A
